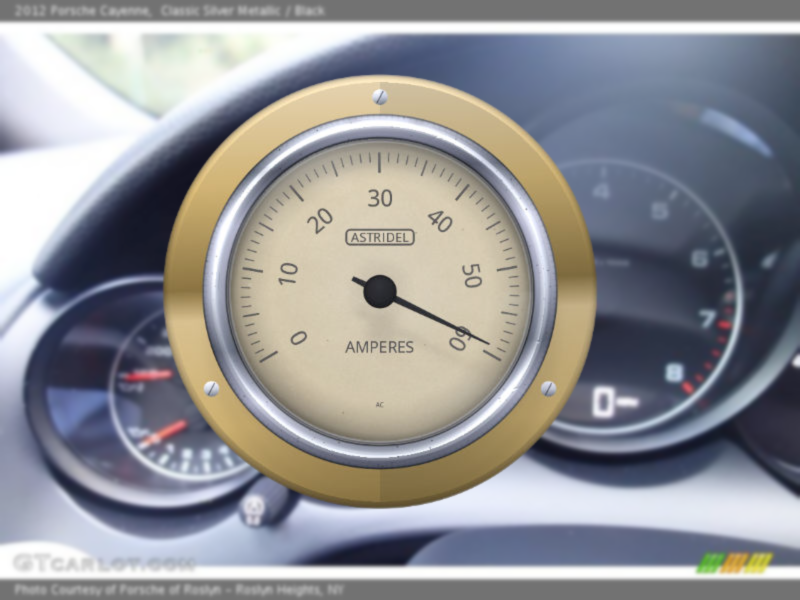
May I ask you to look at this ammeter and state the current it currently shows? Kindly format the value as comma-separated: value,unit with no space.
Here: 59,A
